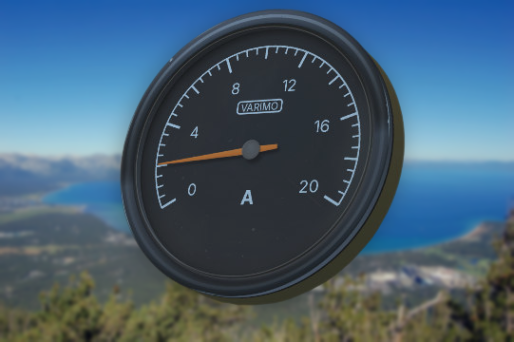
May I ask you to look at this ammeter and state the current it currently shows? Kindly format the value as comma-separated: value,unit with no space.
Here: 2,A
